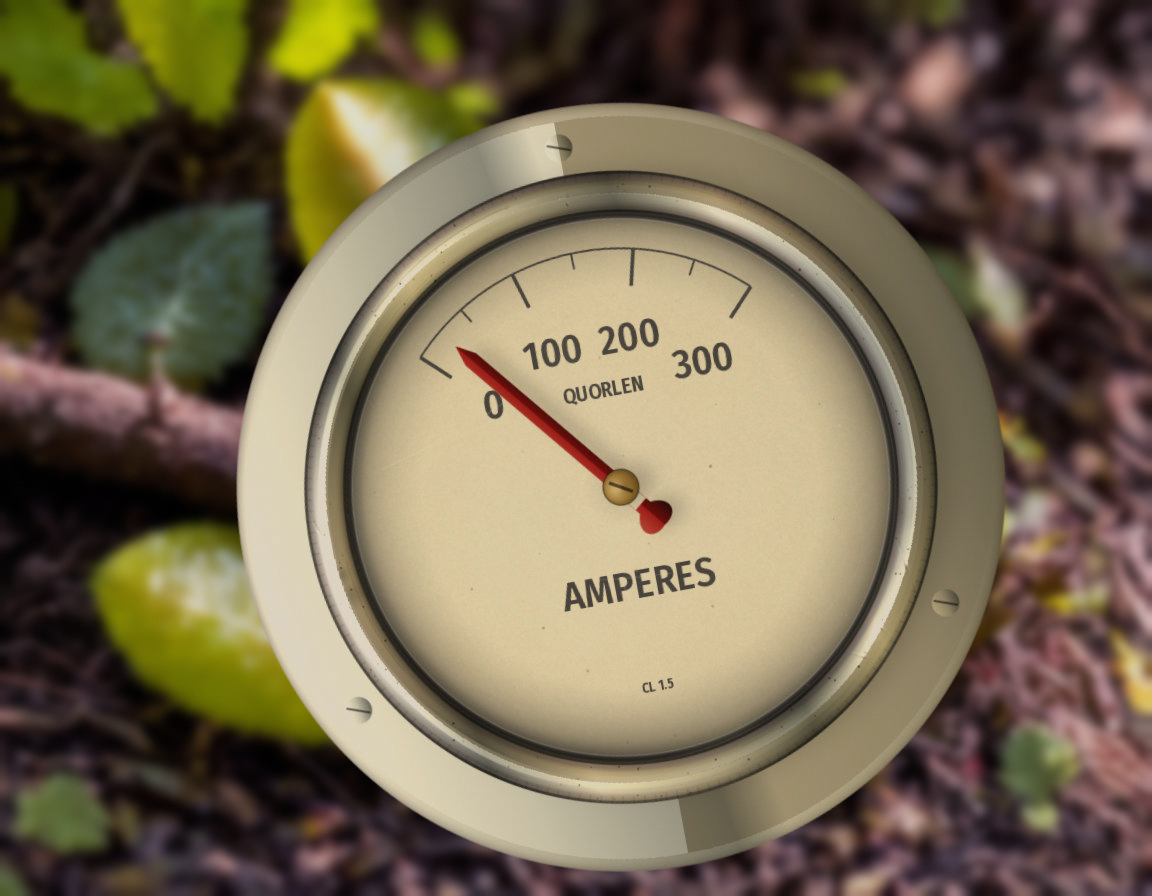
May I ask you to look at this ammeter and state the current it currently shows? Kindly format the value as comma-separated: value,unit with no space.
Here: 25,A
